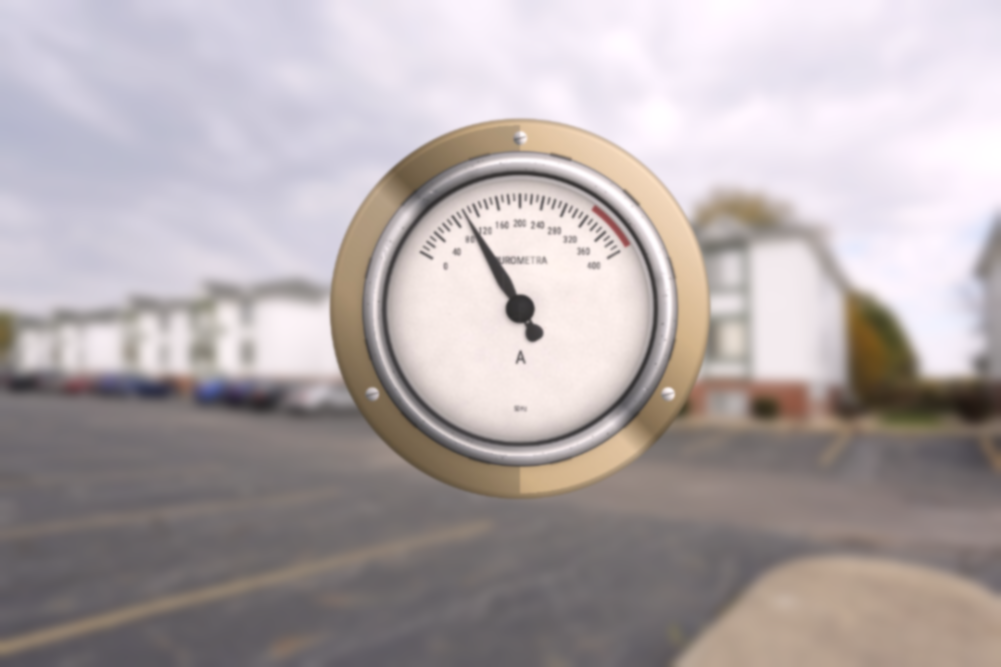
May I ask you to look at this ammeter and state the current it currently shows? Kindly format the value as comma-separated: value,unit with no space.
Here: 100,A
